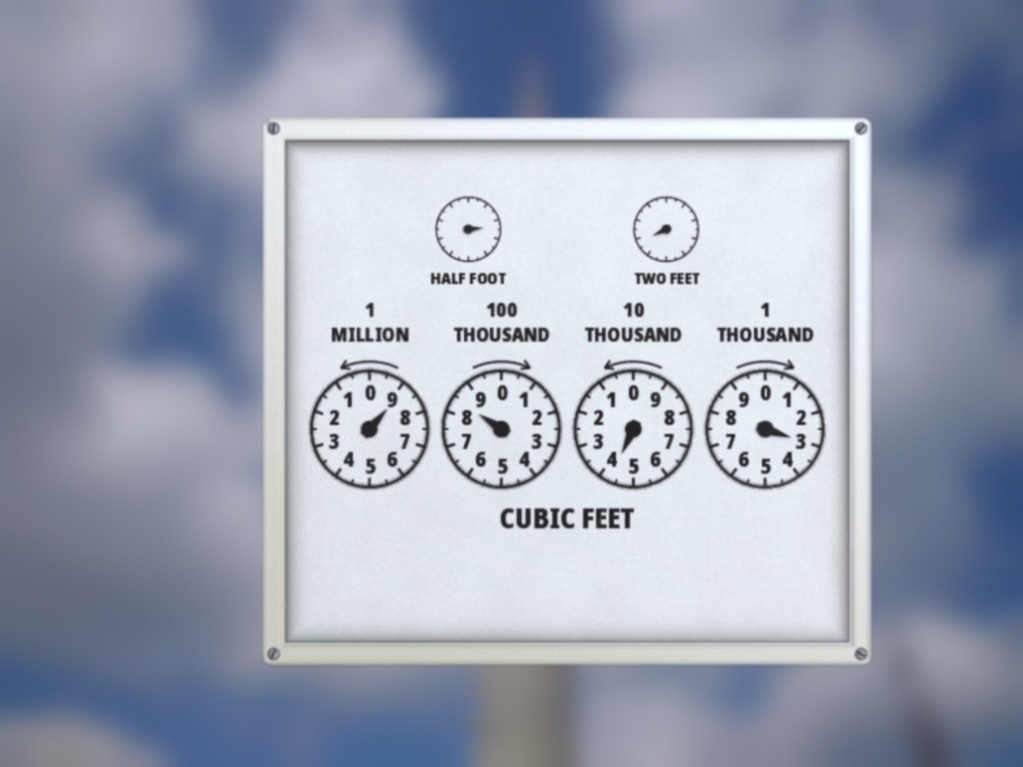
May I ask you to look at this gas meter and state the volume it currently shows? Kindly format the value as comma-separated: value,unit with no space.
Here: 884300,ft³
